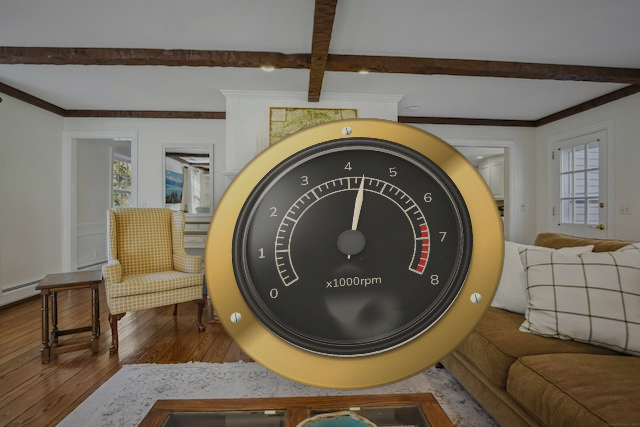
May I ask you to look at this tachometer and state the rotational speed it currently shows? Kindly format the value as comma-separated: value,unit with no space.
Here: 4400,rpm
